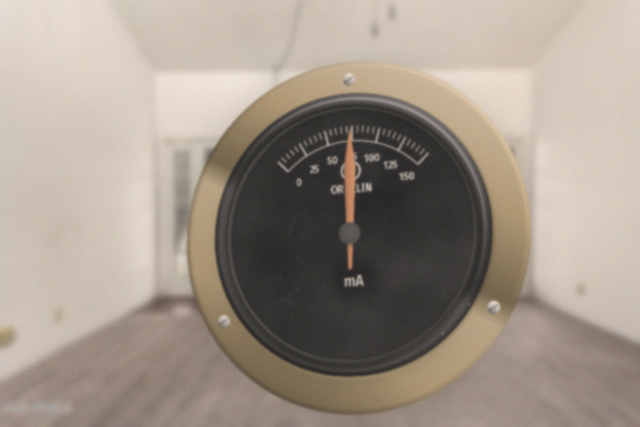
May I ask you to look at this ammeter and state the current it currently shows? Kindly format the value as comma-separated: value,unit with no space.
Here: 75,mA
